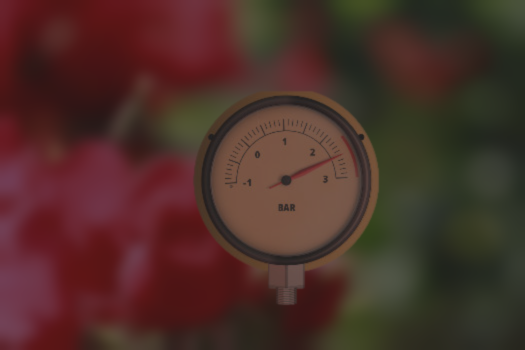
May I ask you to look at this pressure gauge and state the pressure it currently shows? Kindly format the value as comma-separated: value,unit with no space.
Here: 2.5,bar
